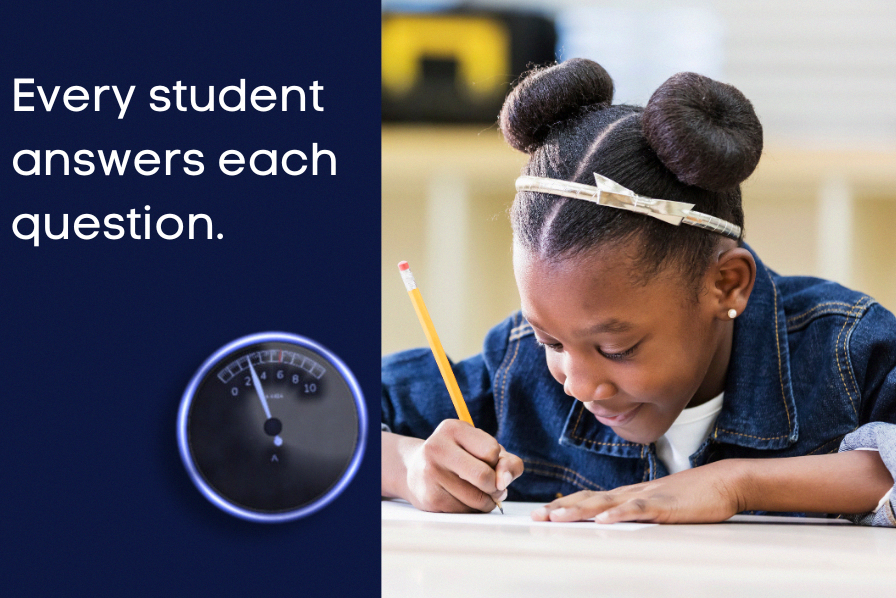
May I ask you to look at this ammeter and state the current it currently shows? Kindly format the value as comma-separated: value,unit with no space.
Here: 3,A
